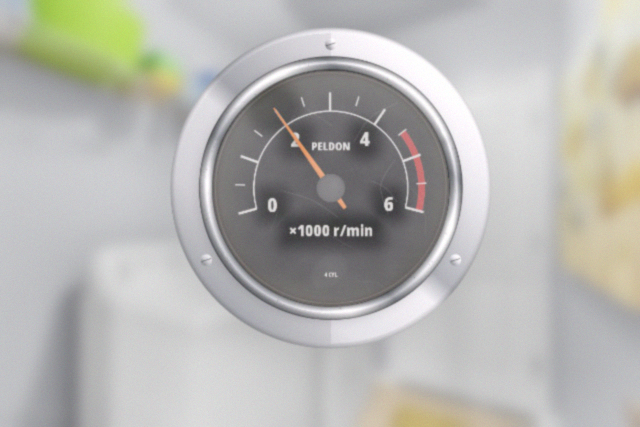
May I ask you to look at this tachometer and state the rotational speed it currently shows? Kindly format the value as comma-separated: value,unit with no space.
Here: 2000,rpm
